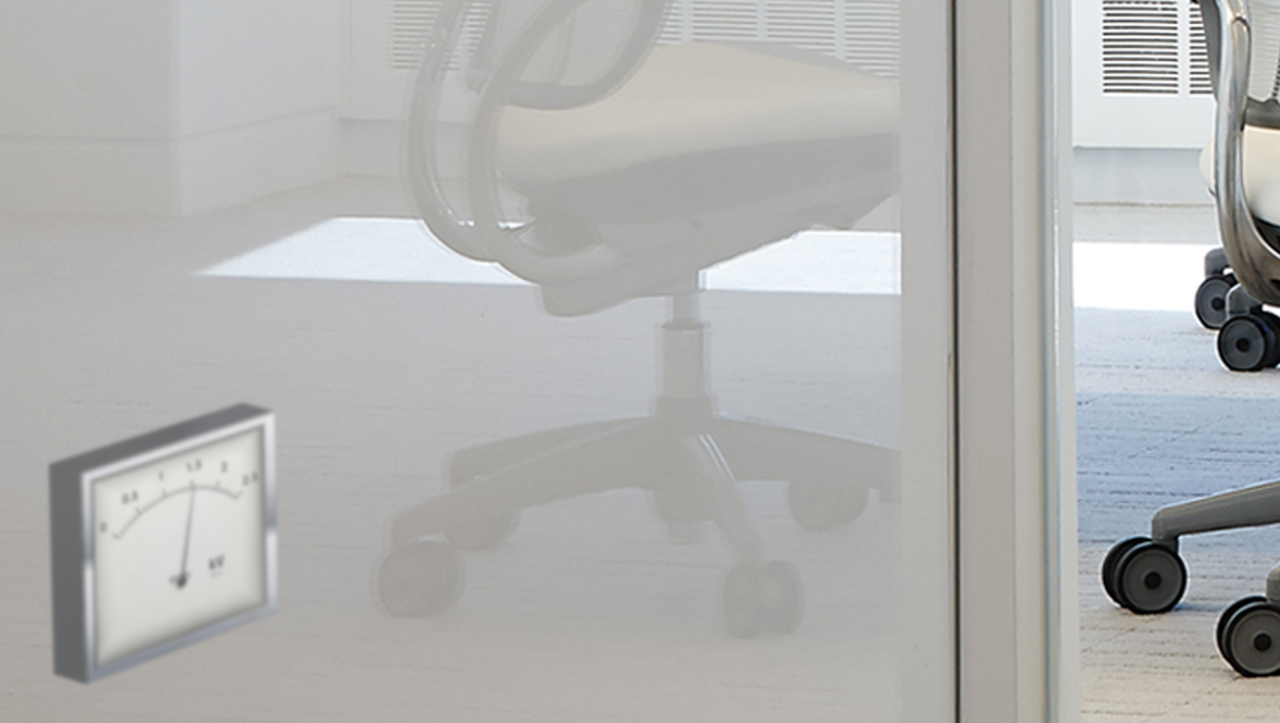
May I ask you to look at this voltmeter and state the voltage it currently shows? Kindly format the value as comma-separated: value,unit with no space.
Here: 1.5,kV
